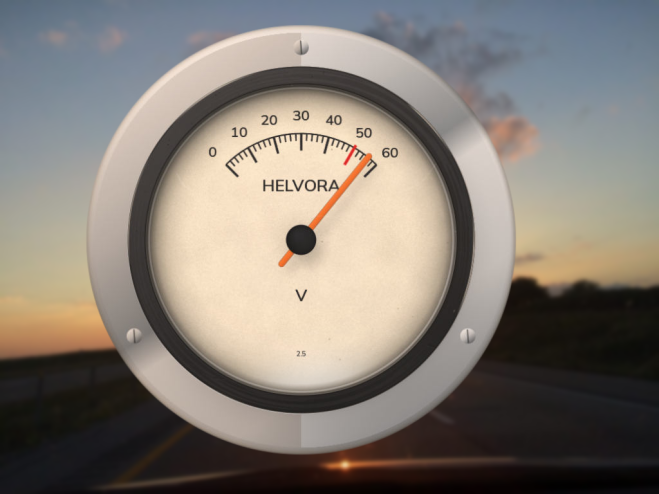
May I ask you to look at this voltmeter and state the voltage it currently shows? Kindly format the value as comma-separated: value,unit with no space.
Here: 56,V
